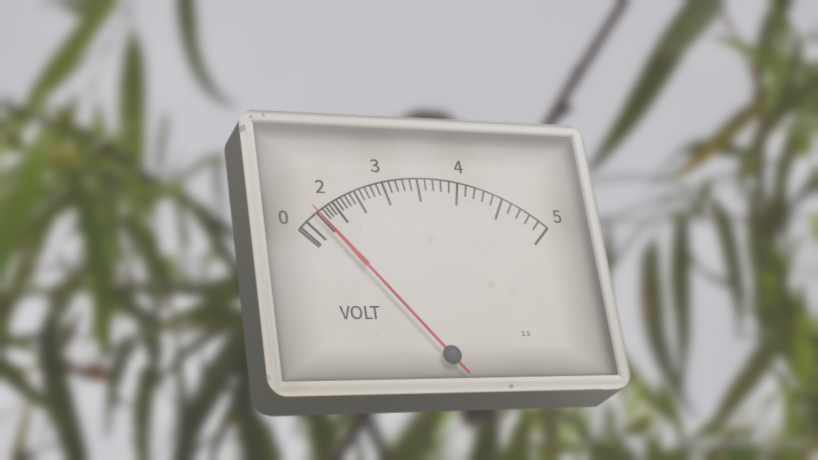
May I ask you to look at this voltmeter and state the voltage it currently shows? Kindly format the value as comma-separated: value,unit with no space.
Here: 1.5,V
